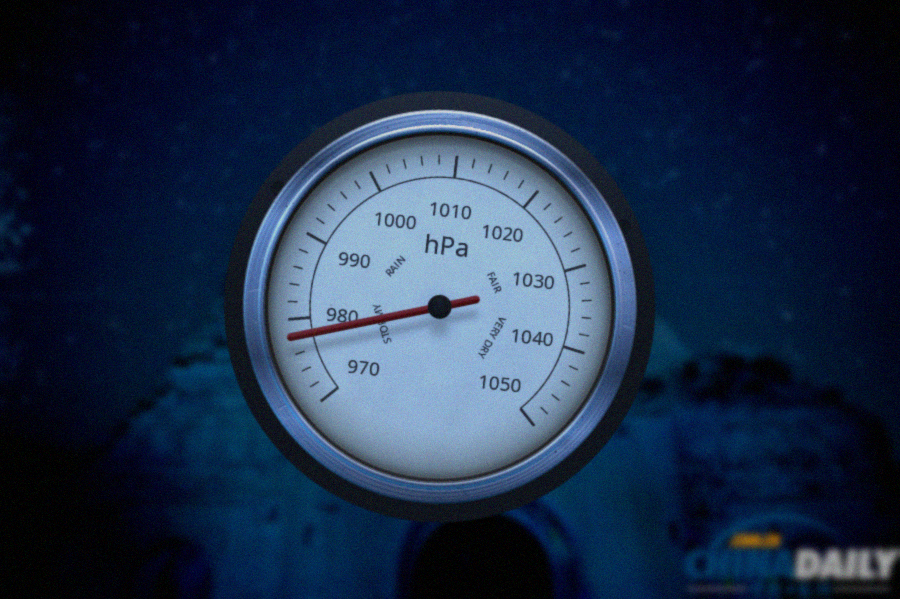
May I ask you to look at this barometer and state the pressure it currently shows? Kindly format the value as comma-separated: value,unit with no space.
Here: 978,hPa
